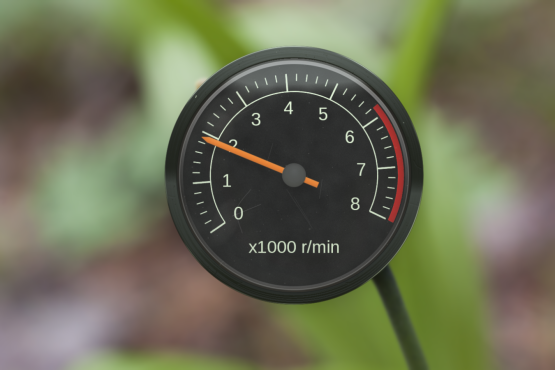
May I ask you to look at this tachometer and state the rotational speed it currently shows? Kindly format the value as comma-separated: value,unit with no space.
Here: 1900,rpm
